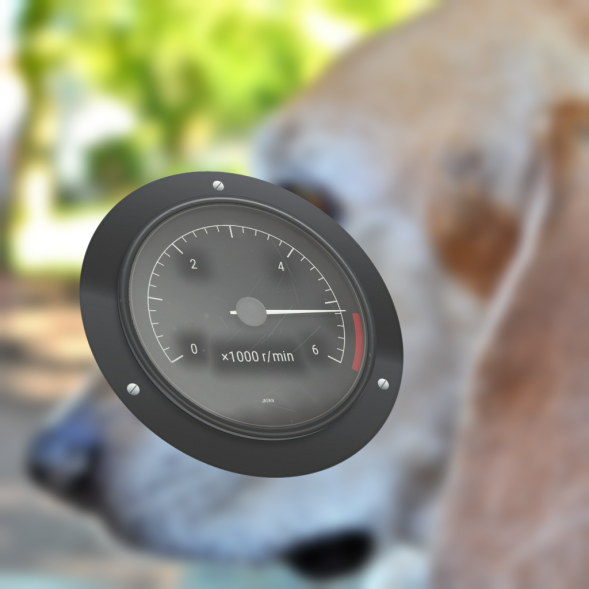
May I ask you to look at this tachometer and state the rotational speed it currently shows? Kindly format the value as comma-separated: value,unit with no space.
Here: 5200,rpm
